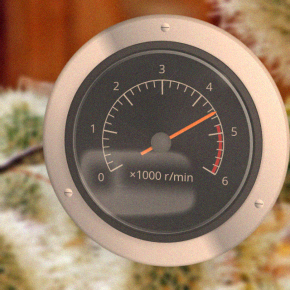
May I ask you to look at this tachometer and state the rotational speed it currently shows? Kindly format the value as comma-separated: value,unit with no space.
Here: 4500,rpm
